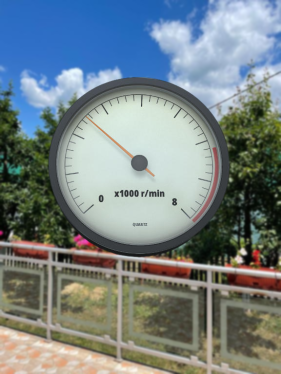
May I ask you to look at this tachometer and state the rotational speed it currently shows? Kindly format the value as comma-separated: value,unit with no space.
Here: 2500,rpm
